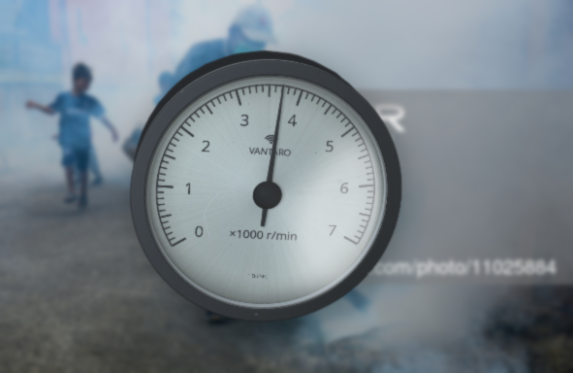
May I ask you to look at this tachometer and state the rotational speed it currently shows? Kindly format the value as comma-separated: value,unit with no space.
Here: 3700,rpm
